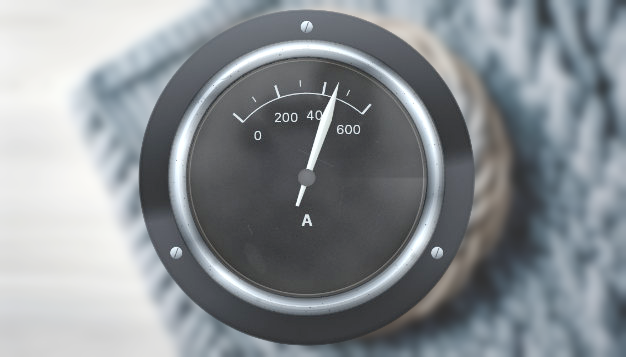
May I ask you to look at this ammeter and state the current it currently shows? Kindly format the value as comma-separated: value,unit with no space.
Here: 450,A
